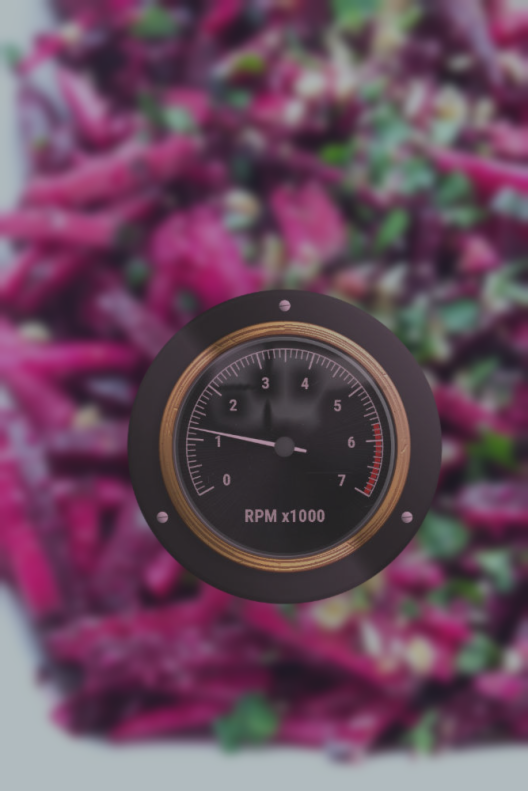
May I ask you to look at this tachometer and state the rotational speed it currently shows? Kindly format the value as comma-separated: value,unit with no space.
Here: 1200,rpm
